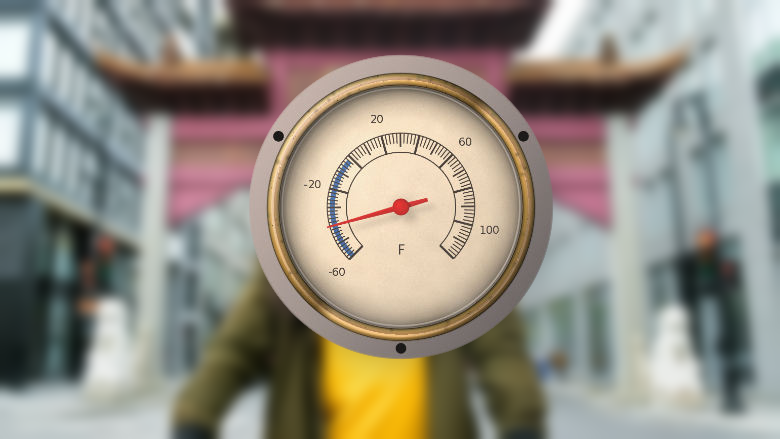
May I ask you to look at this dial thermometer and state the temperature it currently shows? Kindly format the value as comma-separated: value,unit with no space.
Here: -40,°F
